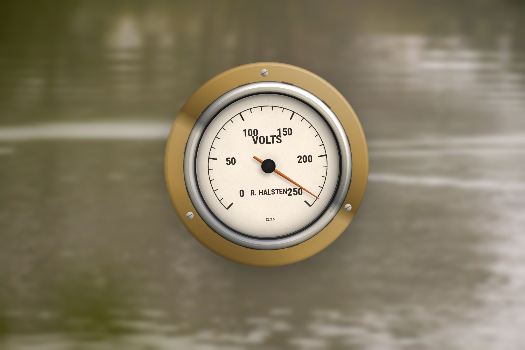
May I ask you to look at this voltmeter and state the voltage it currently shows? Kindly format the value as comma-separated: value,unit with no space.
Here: 240,V
